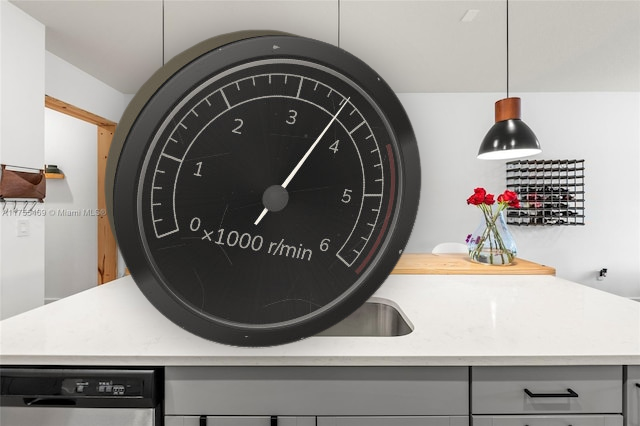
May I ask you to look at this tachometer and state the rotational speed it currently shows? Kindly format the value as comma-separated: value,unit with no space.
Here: 3600,rpm
